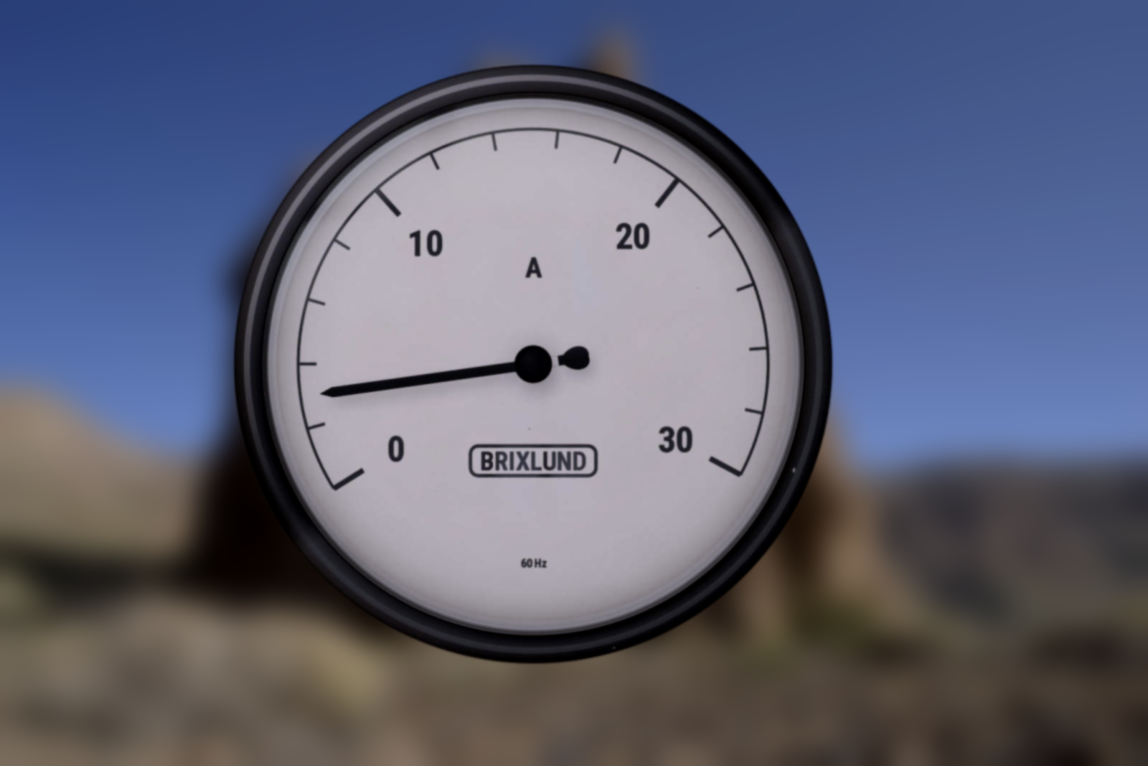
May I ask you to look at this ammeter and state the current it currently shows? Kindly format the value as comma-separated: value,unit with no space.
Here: 3,A
